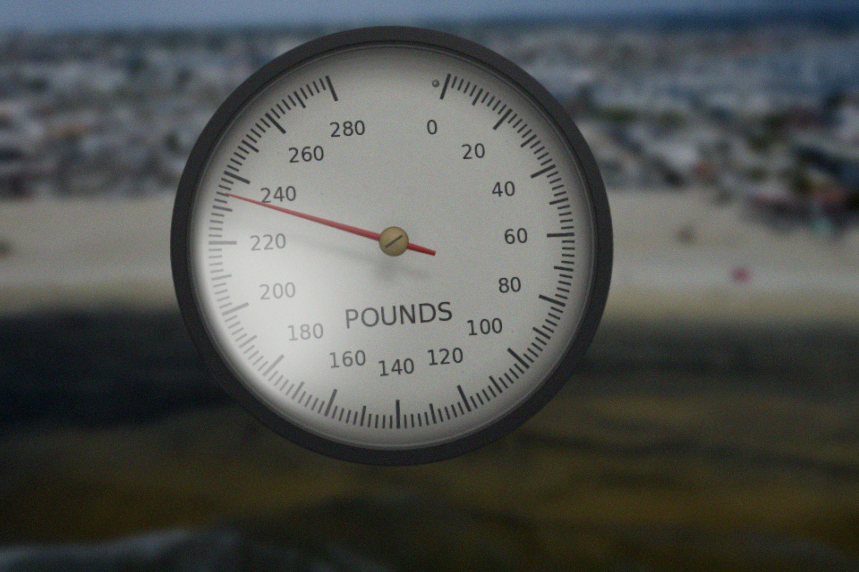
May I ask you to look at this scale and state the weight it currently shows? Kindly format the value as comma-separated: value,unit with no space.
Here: 234,lb
